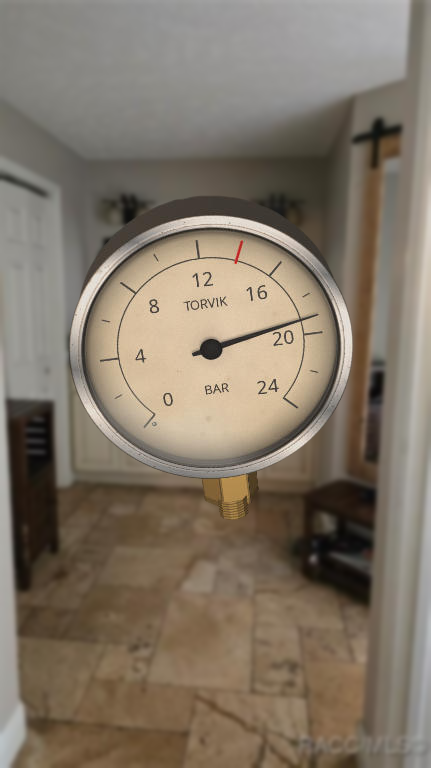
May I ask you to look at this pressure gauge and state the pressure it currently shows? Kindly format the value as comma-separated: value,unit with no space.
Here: 19,bar
